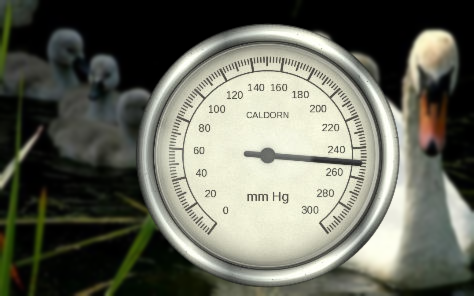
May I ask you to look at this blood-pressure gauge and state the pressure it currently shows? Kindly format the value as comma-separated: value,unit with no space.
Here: 250,mmHg
